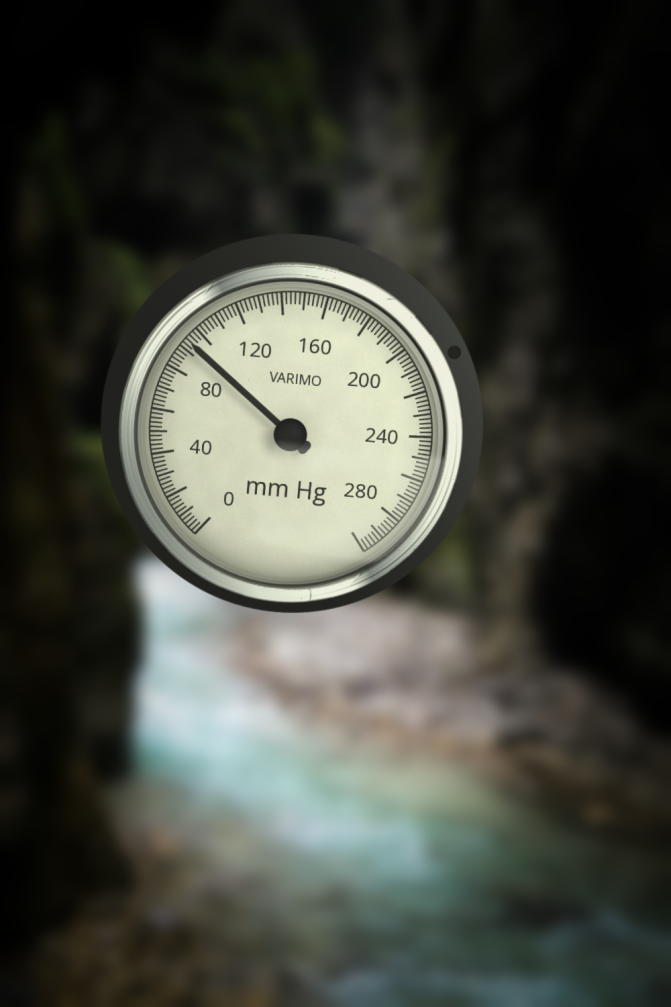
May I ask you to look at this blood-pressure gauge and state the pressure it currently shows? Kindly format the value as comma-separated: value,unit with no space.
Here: 94,mmHg
